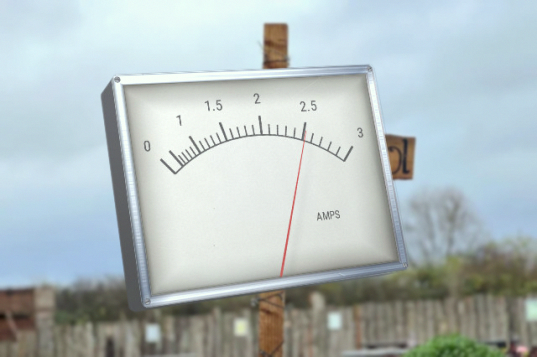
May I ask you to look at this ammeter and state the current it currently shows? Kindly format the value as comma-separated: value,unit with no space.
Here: 2.5,A
